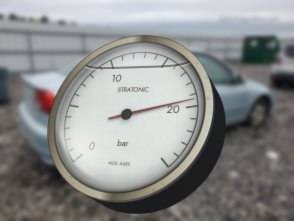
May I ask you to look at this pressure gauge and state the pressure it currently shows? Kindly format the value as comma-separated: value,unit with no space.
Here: 19.5,bar
